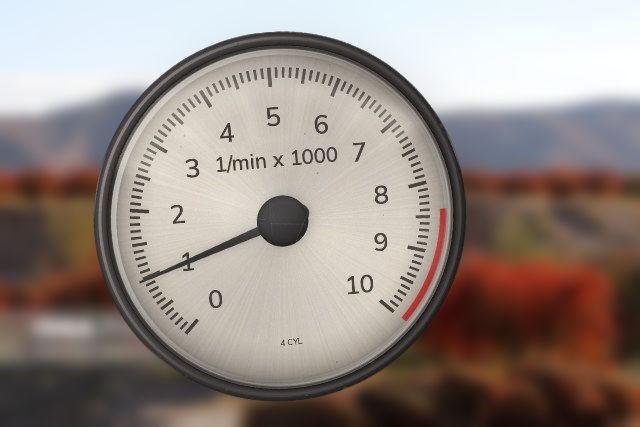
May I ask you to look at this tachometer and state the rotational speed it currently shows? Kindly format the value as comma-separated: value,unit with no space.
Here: 1000,rpm
